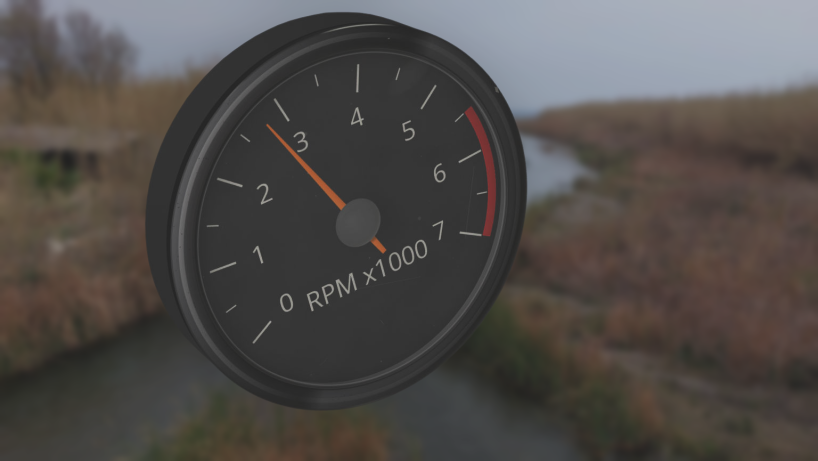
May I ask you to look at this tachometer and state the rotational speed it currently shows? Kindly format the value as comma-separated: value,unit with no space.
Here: 2750,rpm
